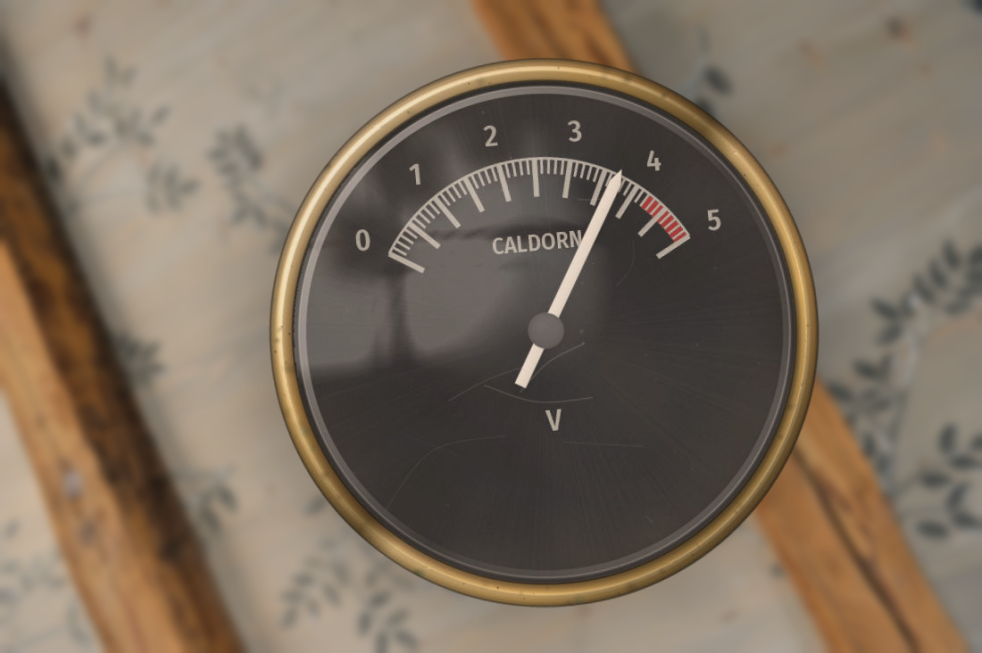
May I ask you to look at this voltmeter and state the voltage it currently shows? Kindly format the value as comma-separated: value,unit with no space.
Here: 3.7,V
